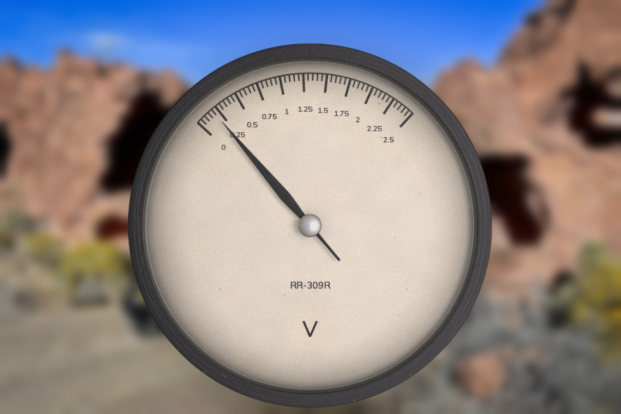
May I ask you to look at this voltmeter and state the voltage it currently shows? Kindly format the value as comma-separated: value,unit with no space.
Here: 0.2,V
